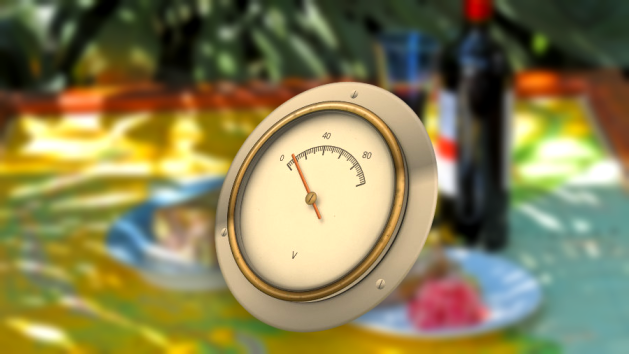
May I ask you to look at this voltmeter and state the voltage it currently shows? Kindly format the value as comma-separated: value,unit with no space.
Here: 10,V
